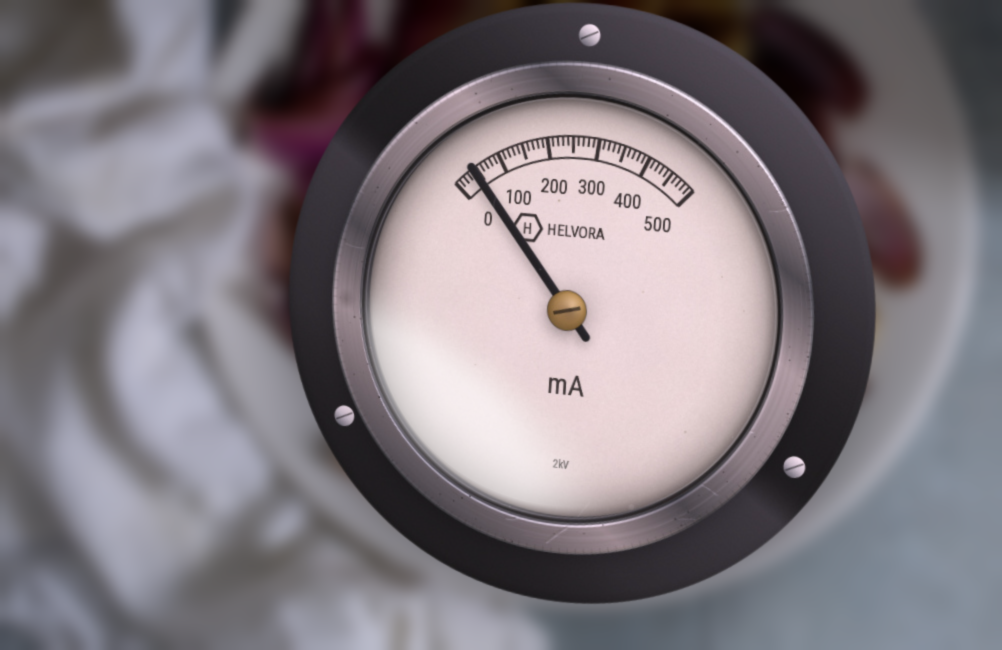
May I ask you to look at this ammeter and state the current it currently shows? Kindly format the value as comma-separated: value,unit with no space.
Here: 50,mA
